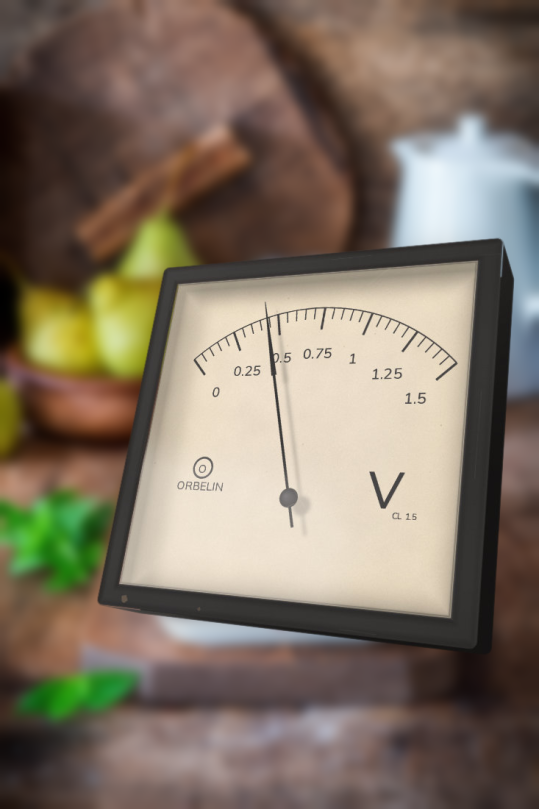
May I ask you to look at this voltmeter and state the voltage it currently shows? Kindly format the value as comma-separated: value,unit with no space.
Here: 0.45,V
